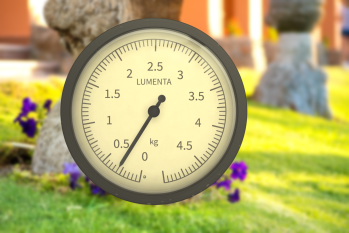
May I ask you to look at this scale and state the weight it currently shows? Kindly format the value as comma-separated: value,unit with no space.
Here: 0.3,kg
